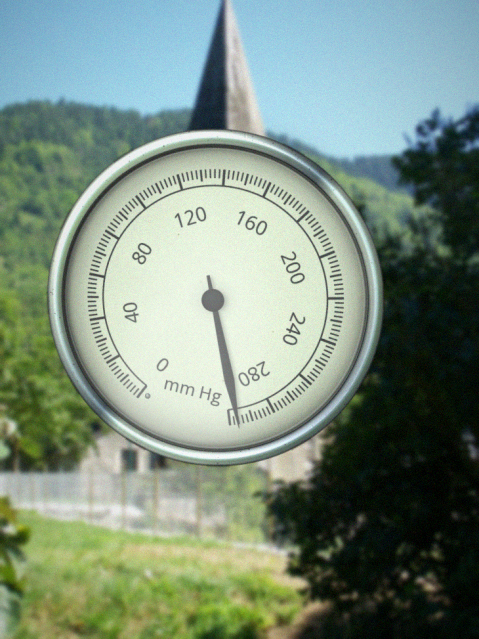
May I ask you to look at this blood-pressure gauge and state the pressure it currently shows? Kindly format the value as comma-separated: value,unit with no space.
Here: 296,mmHg
